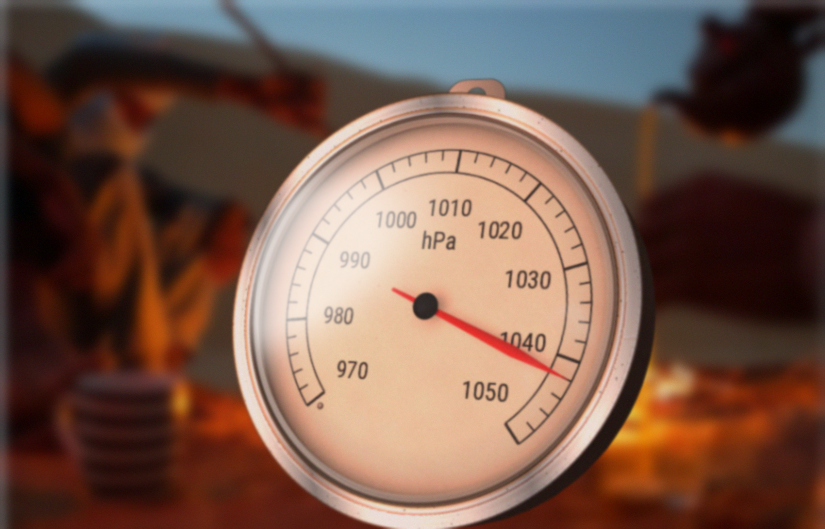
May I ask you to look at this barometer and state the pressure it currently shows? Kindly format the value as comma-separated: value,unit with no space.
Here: 1042,hPa
